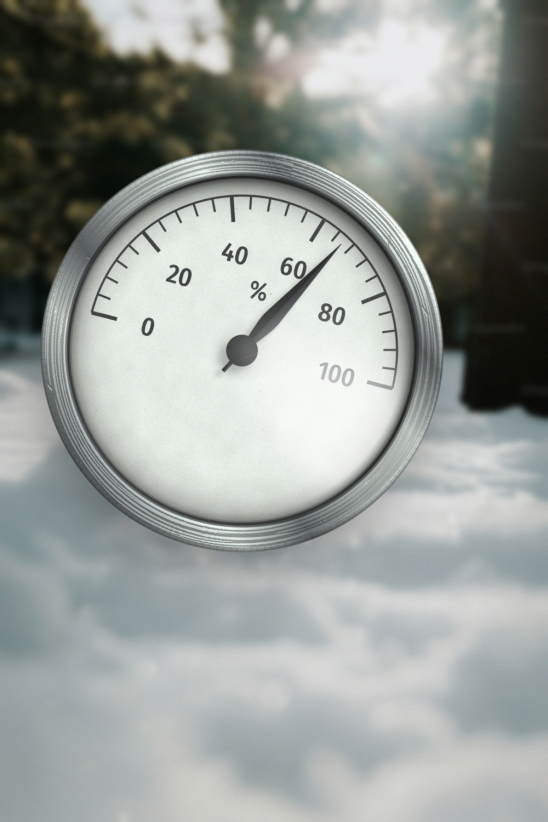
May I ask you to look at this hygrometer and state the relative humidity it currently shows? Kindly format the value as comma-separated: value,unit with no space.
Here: 66,%
